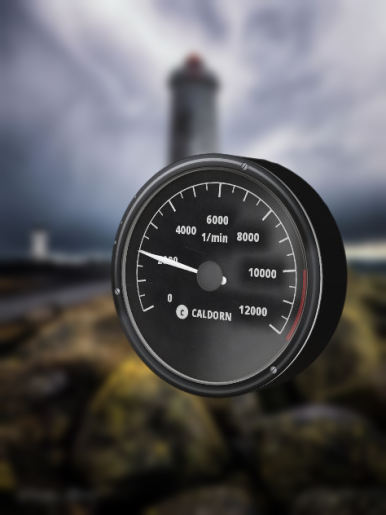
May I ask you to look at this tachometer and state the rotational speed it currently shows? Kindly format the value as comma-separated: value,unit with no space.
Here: 2000,rpm
